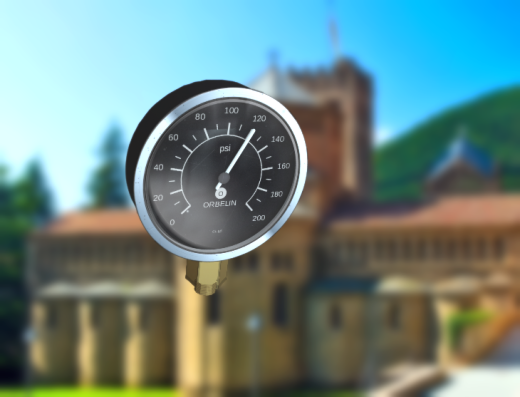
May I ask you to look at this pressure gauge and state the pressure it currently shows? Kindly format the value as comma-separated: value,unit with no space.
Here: 120,psi
